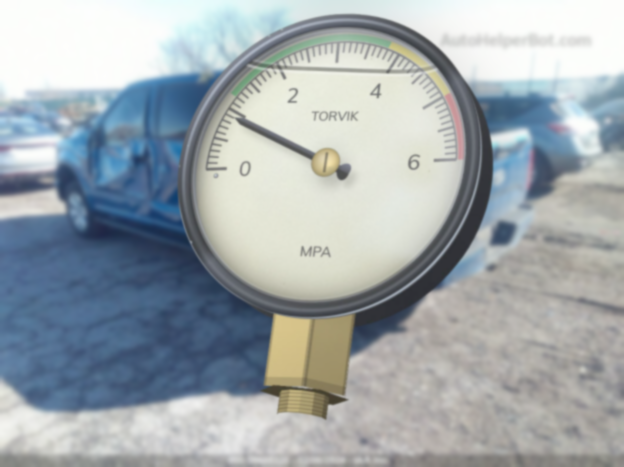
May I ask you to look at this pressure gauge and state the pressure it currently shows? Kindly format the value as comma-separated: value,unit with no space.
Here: 0.9,MPa
